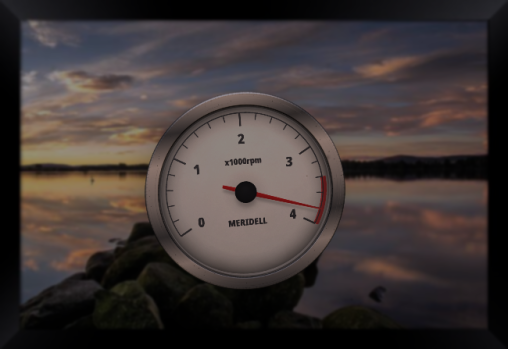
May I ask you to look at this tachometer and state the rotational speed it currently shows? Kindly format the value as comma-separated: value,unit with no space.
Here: 3800,rpm
